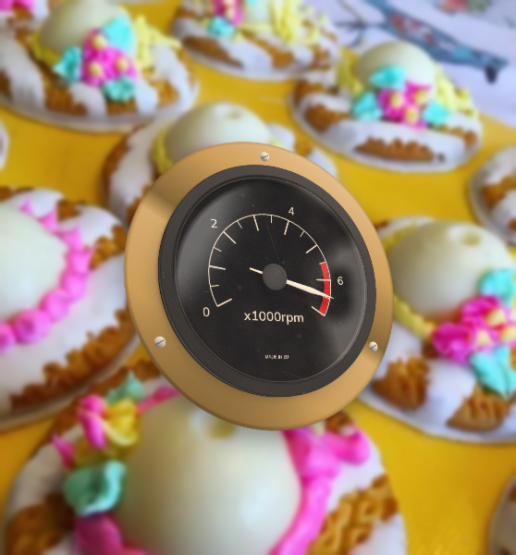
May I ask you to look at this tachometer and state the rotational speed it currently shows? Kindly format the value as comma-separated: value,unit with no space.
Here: 6500,rpm
